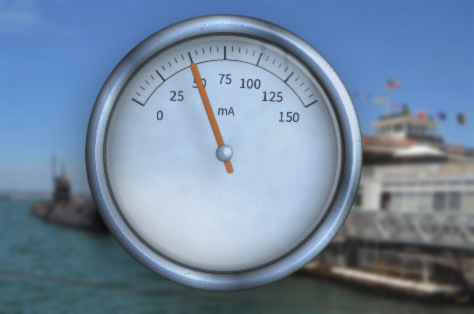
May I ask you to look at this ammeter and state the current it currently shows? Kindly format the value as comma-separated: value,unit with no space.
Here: 50,mA
